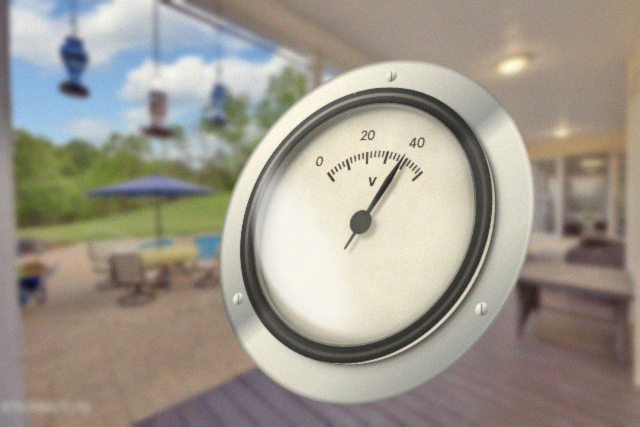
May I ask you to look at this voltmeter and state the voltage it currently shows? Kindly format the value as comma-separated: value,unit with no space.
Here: 40,V
